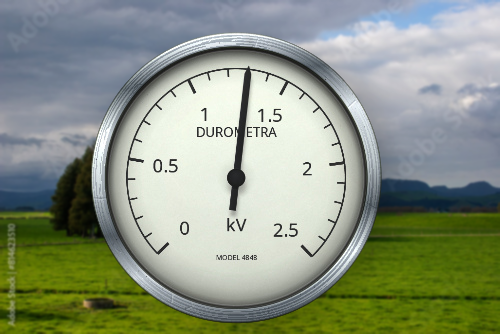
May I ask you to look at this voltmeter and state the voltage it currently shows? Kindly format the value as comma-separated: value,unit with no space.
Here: 1.3,kV
